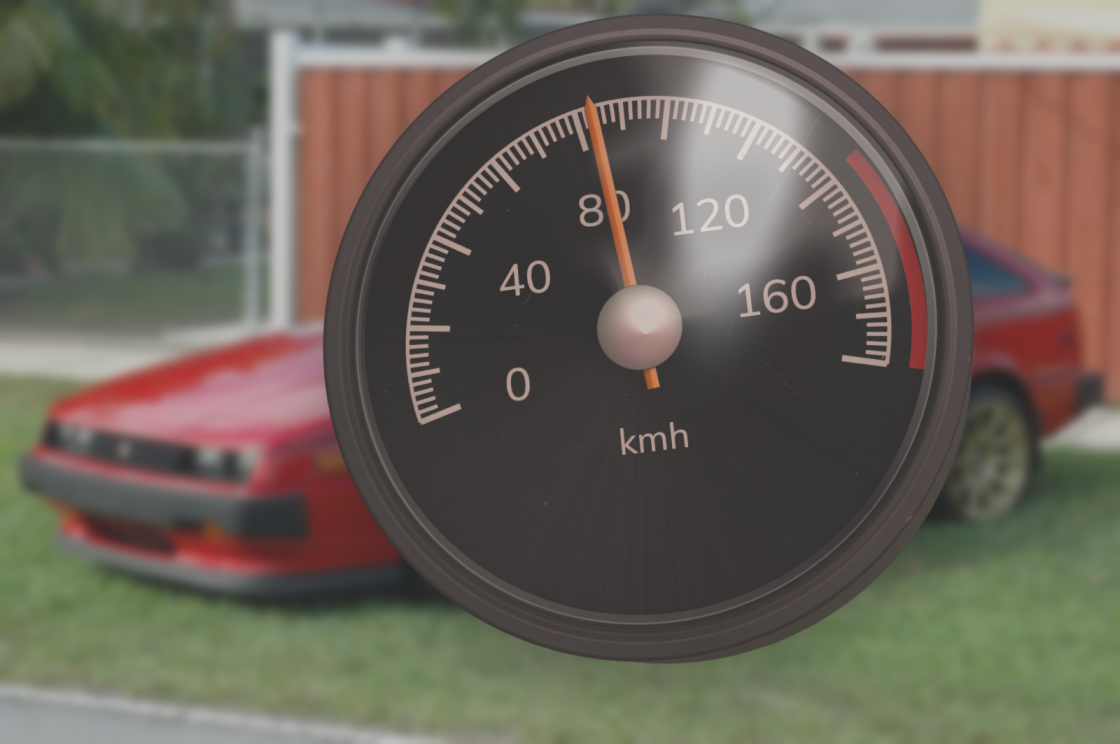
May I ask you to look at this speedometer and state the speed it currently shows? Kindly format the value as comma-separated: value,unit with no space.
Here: 84,km/h
